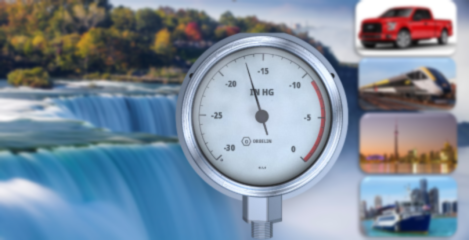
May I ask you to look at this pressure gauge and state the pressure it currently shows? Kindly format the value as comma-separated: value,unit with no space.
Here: -17,inHg
